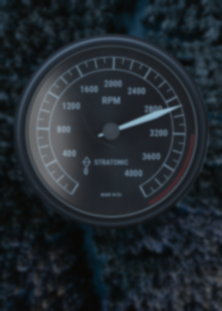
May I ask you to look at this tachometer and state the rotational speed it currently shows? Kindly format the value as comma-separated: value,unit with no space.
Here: 2900,rpm
